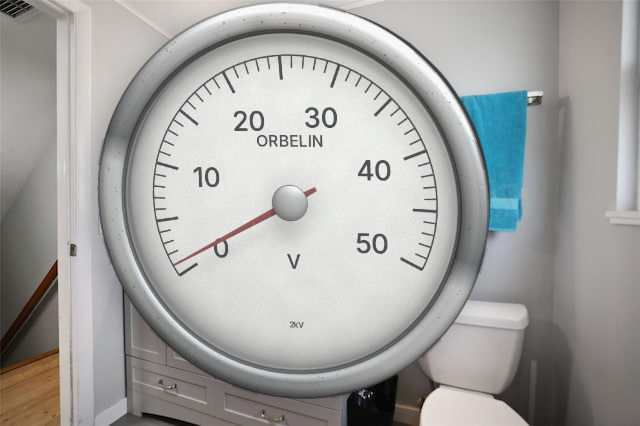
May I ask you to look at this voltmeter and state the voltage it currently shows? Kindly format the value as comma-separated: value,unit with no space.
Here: 1,V
